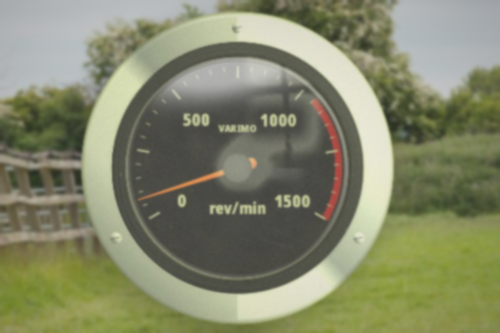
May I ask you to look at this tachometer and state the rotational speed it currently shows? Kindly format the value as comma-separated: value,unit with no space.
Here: 75,rpm
